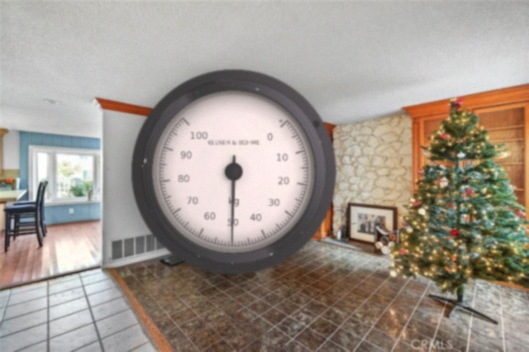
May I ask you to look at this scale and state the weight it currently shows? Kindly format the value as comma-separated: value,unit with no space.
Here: 50,kg
